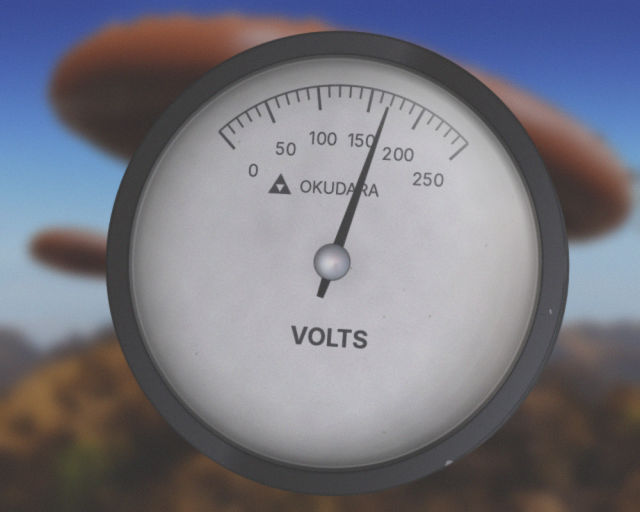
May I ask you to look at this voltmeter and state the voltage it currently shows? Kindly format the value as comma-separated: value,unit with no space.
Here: 170,V
